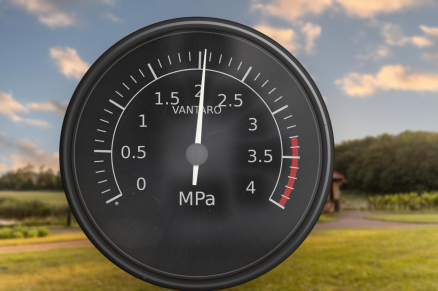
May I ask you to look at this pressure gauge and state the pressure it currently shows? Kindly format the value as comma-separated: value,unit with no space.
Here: 2.05,MPa
